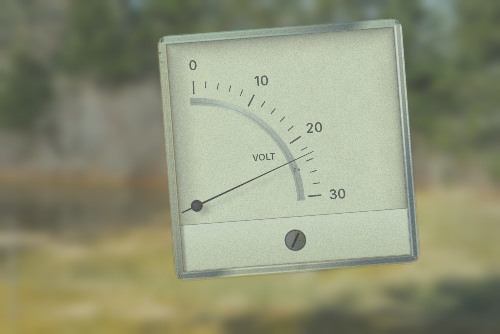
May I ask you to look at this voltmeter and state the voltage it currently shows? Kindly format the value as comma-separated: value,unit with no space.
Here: 23,V
